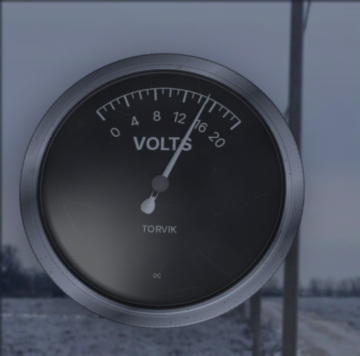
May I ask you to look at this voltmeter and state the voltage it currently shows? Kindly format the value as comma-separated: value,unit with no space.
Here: 15,V
